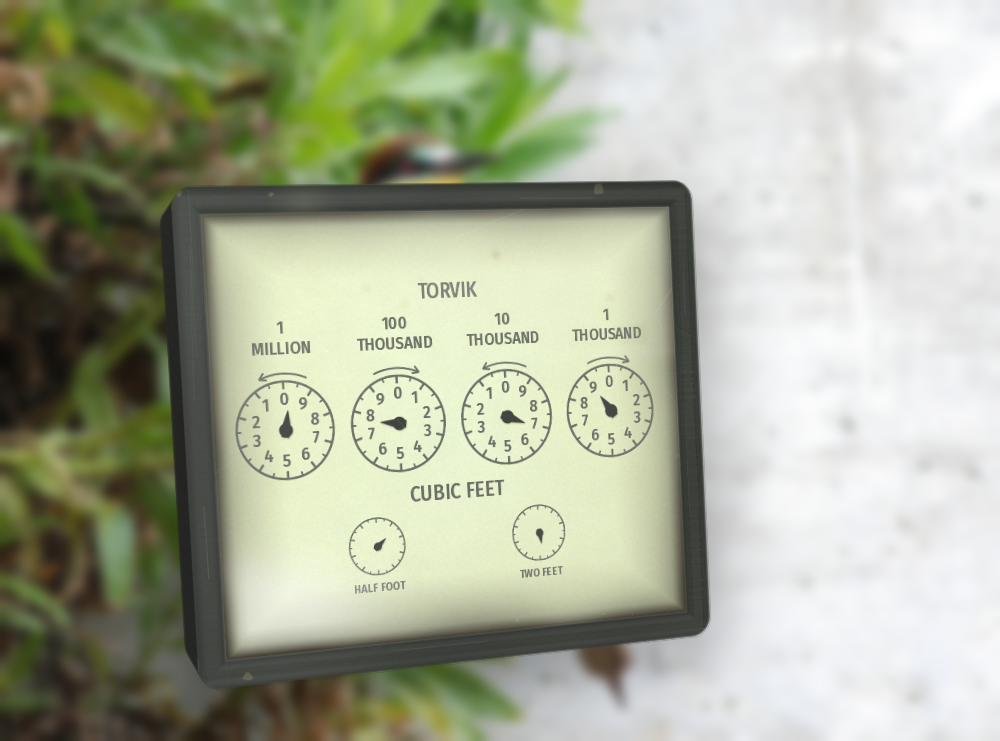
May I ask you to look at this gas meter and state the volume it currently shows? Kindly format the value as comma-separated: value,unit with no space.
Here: 976900,ft³
